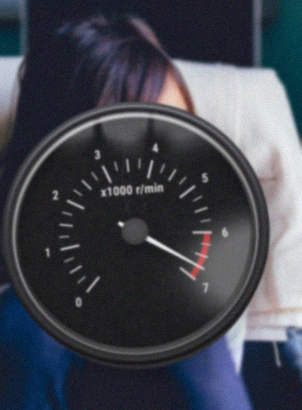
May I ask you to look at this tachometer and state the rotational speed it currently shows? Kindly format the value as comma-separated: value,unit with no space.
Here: 6750,rpm
